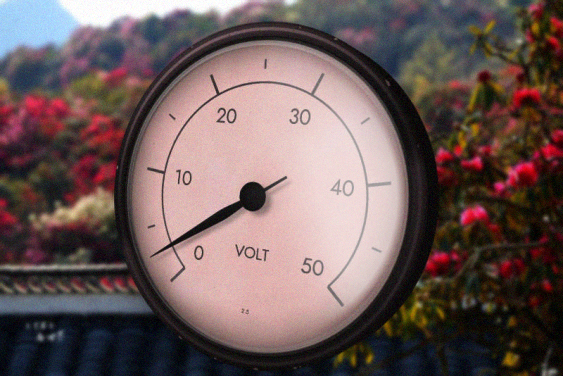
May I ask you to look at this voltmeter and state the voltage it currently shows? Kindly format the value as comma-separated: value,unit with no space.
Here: 2.5,V
